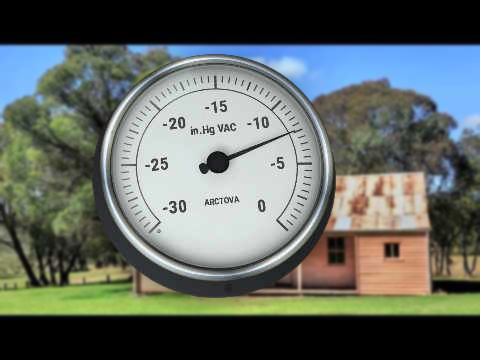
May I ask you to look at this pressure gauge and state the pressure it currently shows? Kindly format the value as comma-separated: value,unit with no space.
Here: -7.5,inHg
